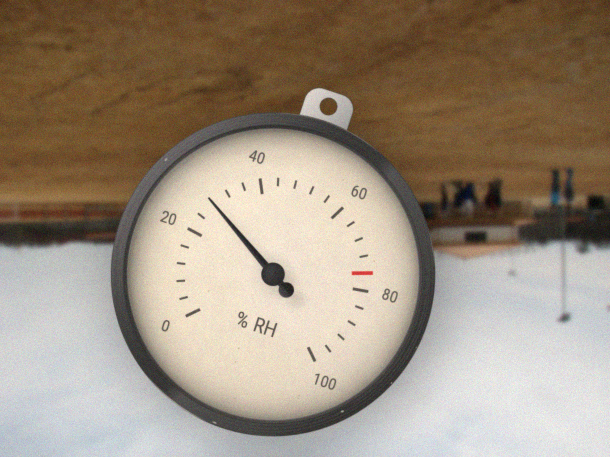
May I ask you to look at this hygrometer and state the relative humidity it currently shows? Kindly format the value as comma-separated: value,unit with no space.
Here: 28,%
